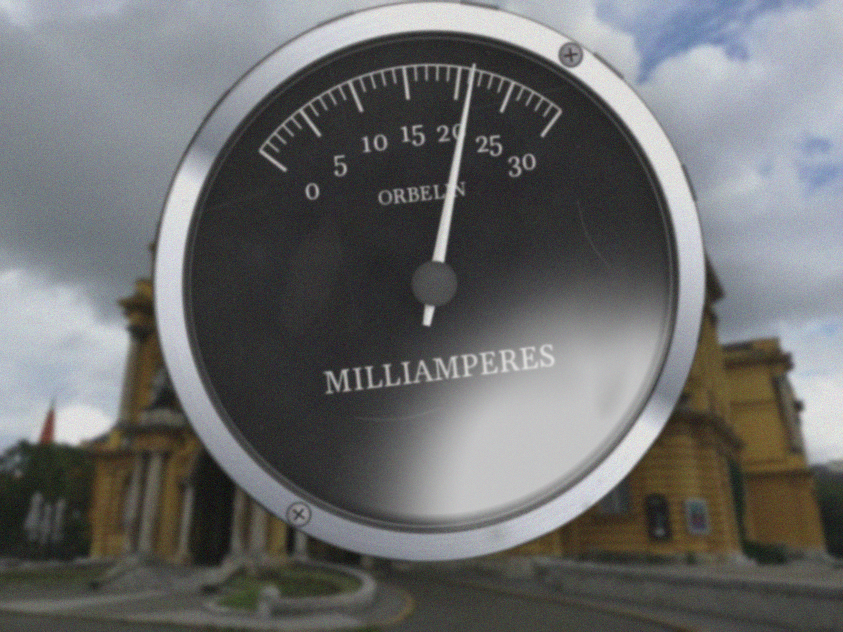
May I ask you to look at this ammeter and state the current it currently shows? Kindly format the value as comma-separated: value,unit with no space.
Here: 21,mA
